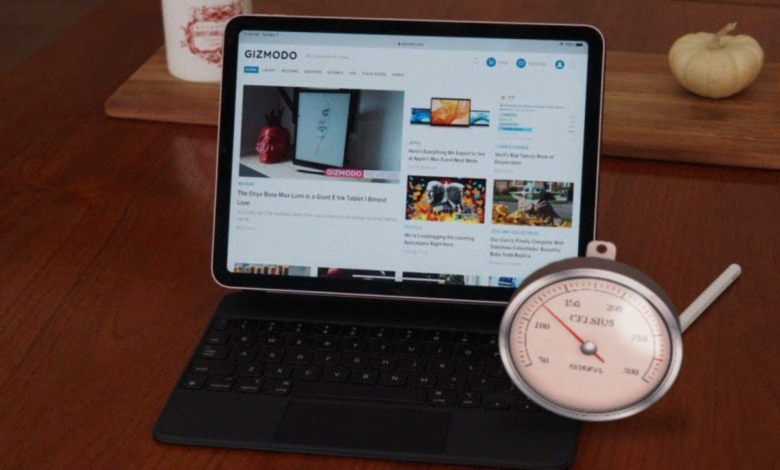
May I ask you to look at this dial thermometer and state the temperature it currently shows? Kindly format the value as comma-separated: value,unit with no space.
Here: 125,°C
